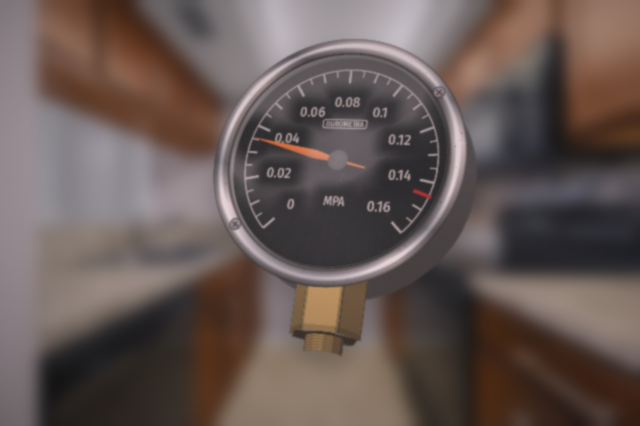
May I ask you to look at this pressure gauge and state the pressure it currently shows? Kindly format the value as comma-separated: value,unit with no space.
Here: 0.035,MPa
